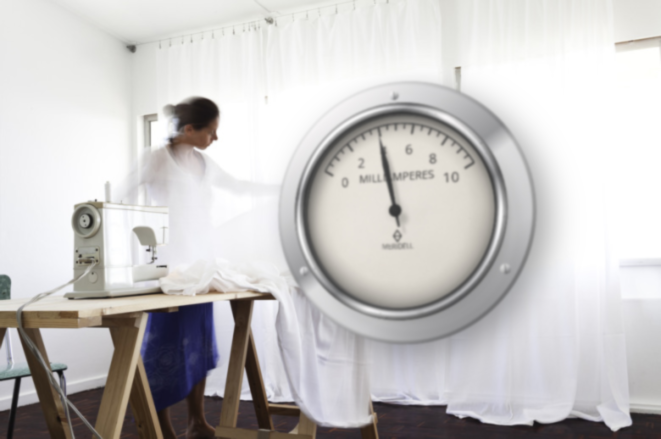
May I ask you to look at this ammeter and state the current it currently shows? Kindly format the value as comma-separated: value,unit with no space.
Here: 4,mA
